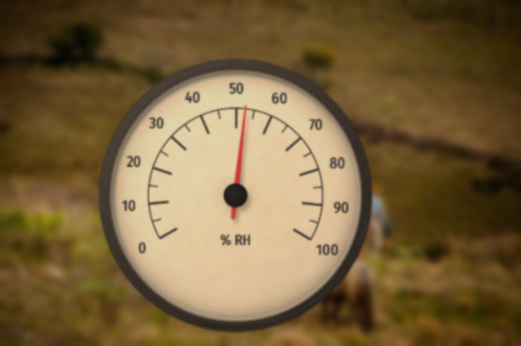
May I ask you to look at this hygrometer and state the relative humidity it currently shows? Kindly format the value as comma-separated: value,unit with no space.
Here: 52.5,%
